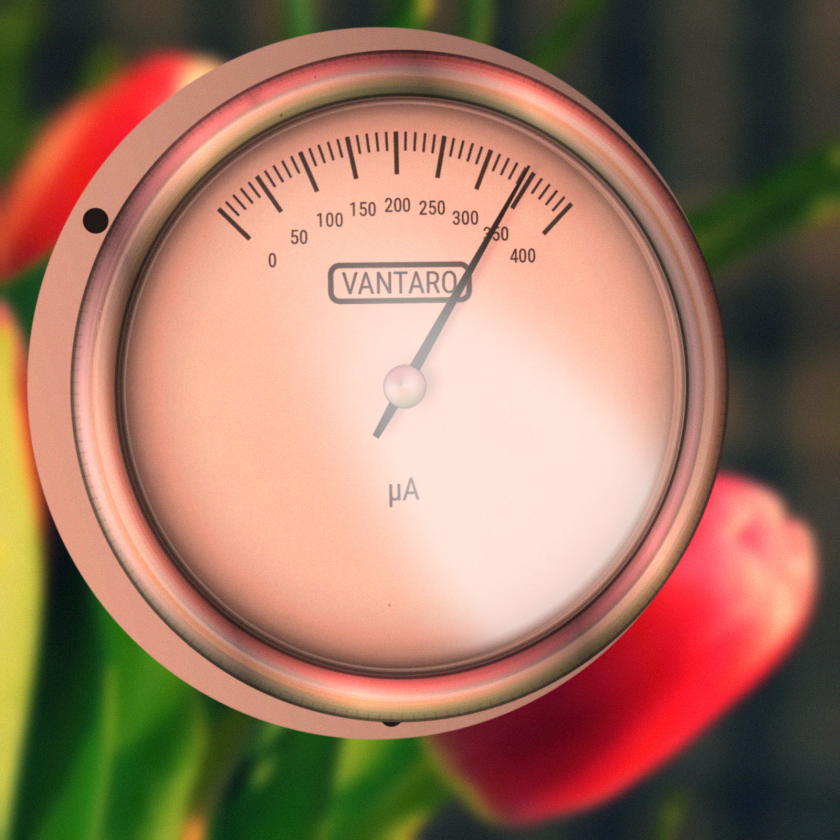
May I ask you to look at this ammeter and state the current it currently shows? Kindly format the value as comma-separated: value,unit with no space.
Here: 340,µA
